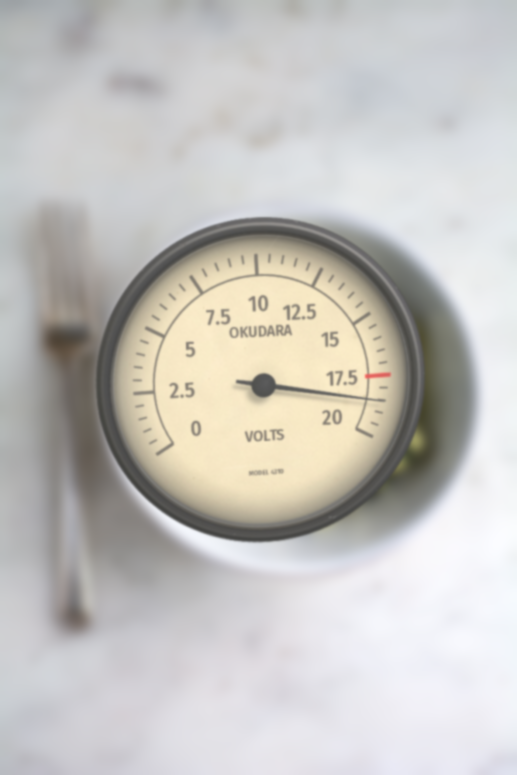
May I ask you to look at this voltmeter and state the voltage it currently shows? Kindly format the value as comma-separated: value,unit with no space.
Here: 18.5,V
